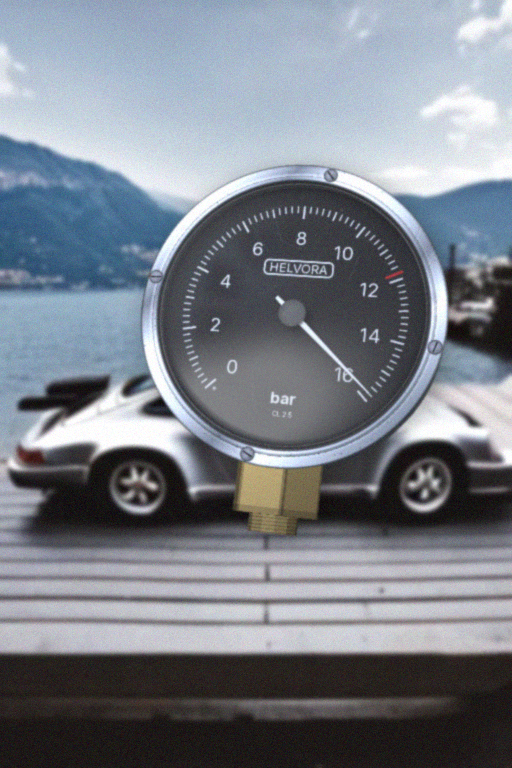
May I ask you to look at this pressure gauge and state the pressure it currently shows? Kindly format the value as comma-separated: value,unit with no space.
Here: 15.8,bar
